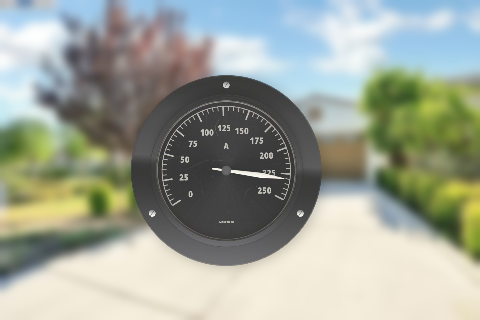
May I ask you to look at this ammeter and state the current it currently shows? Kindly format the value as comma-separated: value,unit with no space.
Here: 230,A
